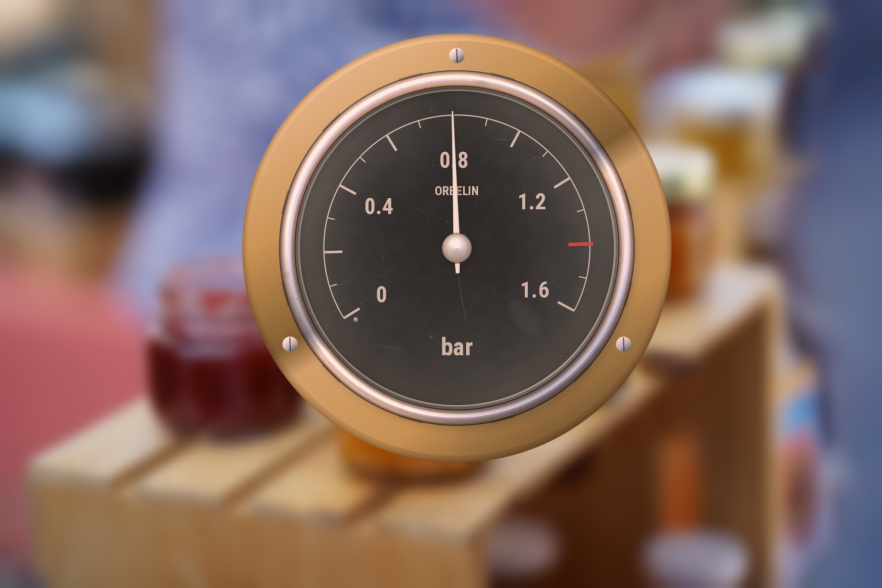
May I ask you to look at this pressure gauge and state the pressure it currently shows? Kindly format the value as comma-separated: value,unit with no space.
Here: 0.8,bar
